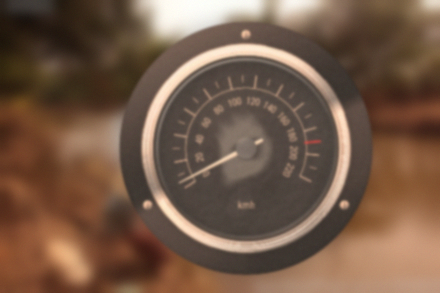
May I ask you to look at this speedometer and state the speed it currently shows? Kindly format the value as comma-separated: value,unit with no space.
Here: 5,km/h
